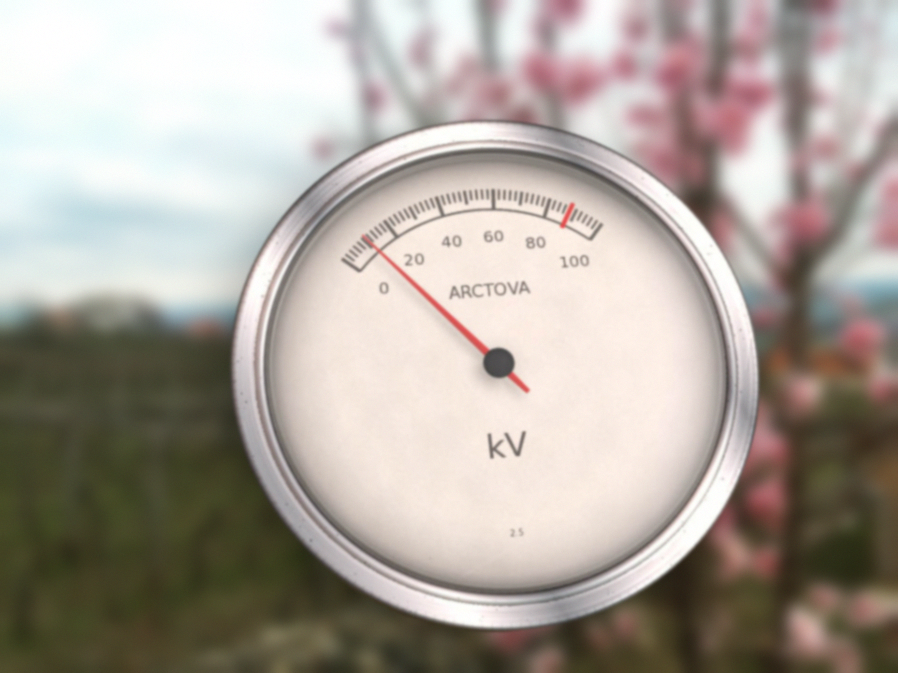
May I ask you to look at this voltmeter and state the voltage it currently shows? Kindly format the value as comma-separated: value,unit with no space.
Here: 10,kV
